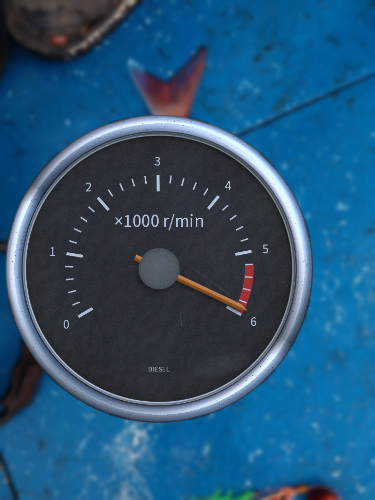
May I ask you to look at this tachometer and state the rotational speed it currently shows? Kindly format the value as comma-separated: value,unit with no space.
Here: 5900,rpm
